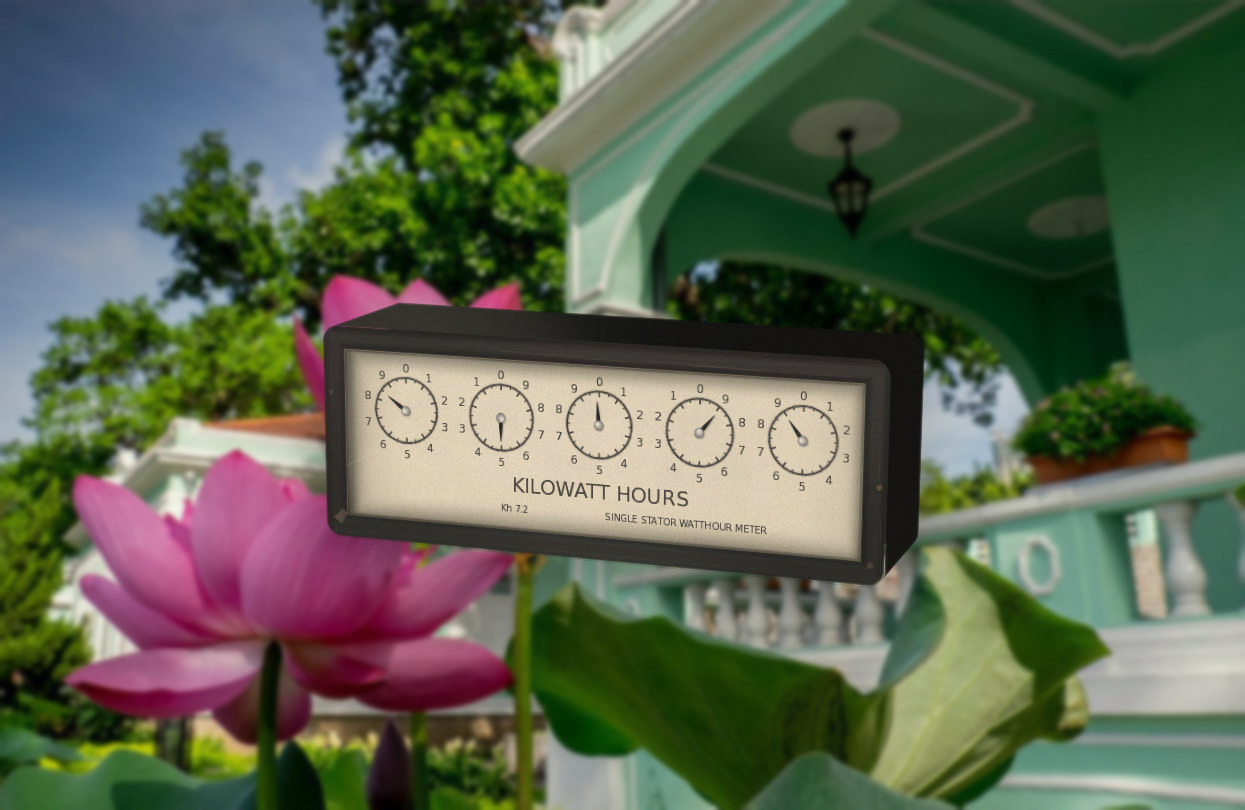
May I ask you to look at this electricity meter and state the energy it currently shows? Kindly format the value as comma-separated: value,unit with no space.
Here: 84989,kWh
